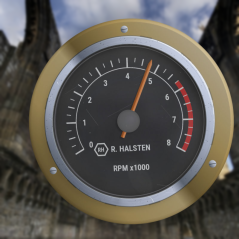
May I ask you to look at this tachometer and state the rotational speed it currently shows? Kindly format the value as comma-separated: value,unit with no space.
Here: 4750,rpm
